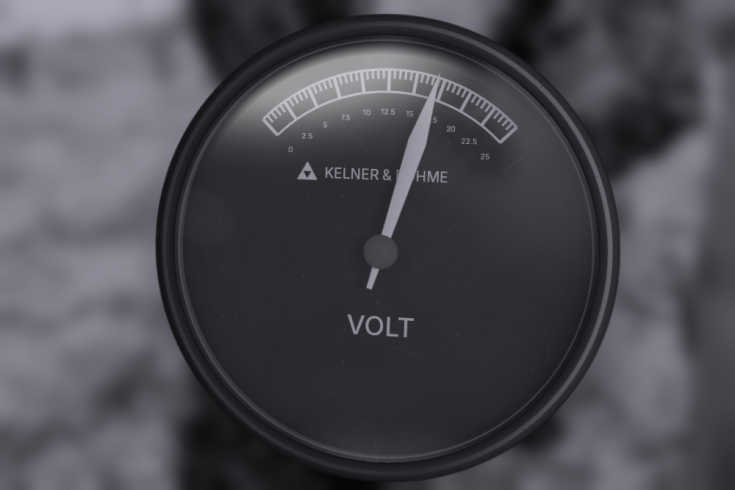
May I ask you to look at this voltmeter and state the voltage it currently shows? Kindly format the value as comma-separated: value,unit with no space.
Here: 17,V
